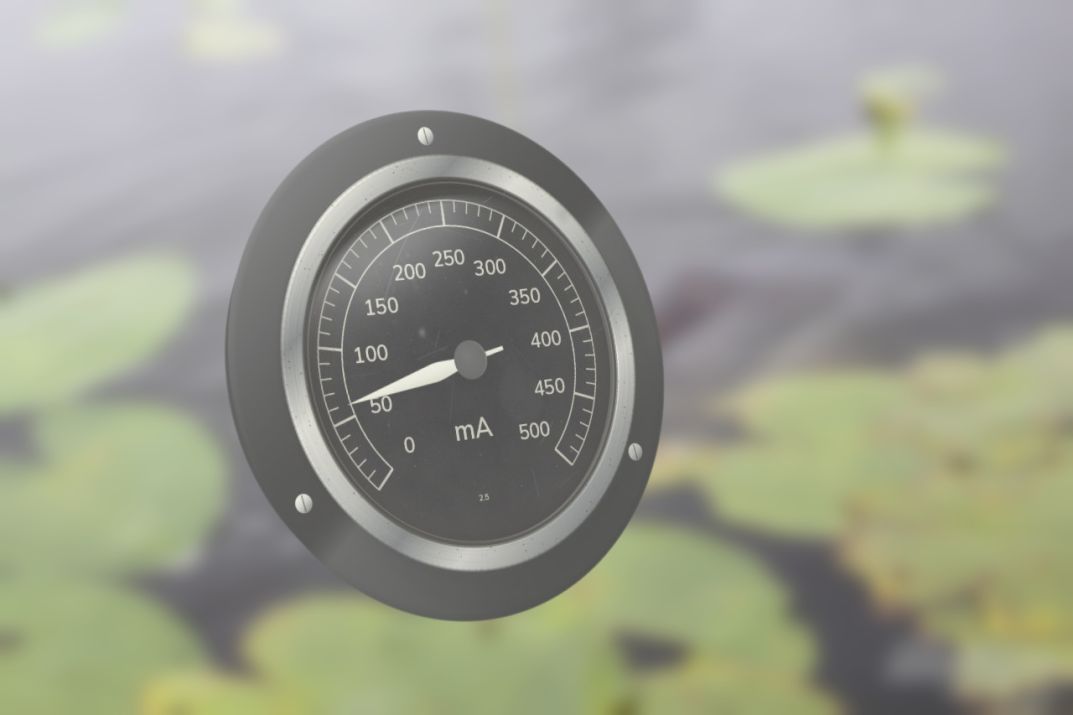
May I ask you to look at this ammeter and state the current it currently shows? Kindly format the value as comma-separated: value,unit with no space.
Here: 60,mA
